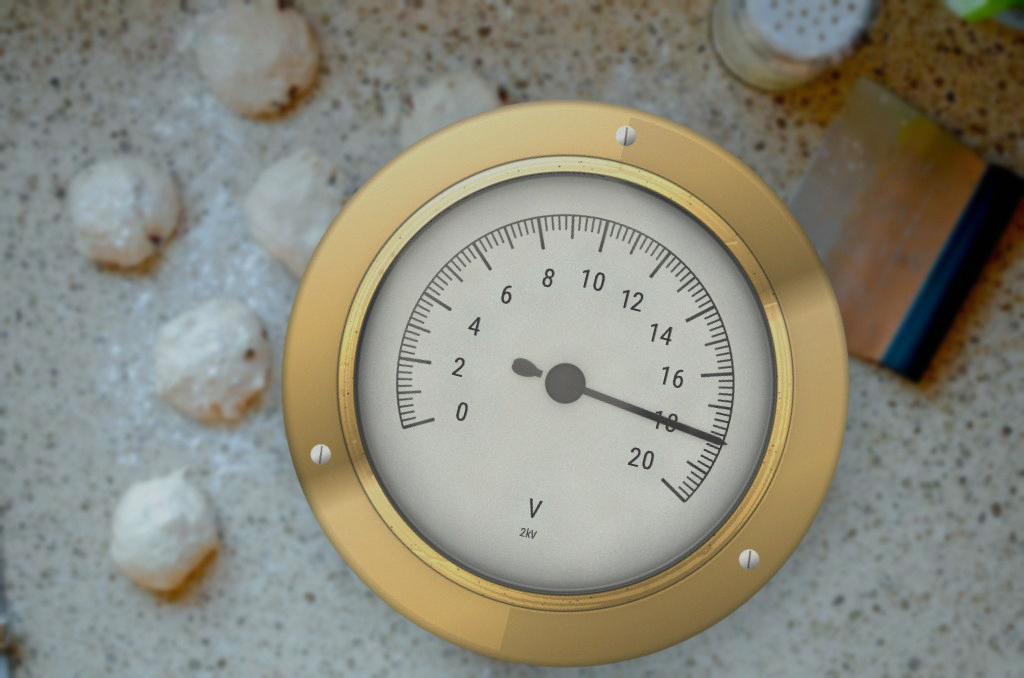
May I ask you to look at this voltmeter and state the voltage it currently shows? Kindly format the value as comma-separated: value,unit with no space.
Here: 18,V
